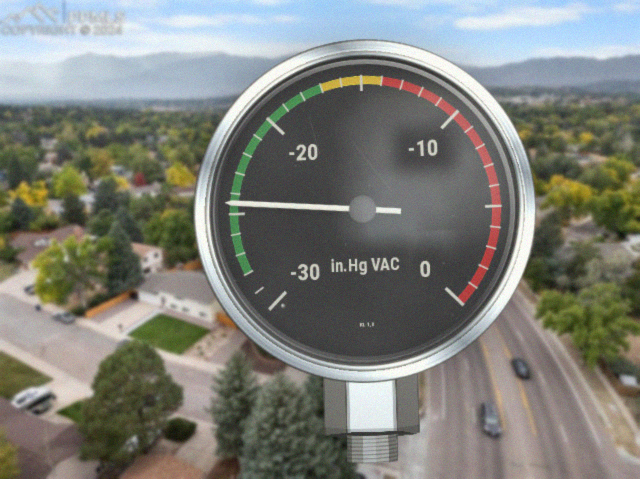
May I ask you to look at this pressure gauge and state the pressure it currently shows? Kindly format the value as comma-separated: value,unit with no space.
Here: -24.5,inHg
